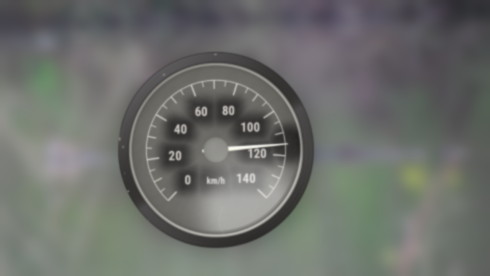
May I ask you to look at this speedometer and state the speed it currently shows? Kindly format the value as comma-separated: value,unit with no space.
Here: 115,km/h
